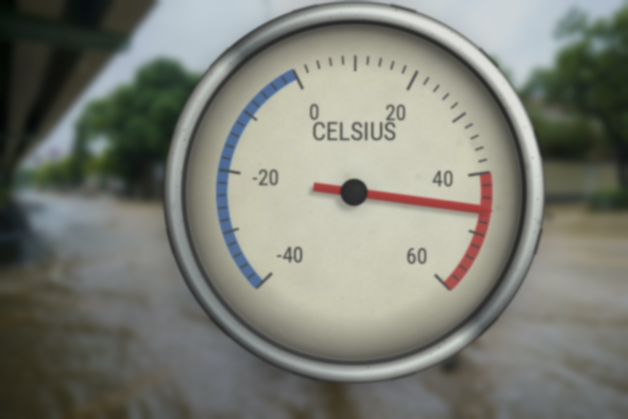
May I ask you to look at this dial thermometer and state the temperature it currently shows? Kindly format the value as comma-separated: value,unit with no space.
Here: 46,°C
